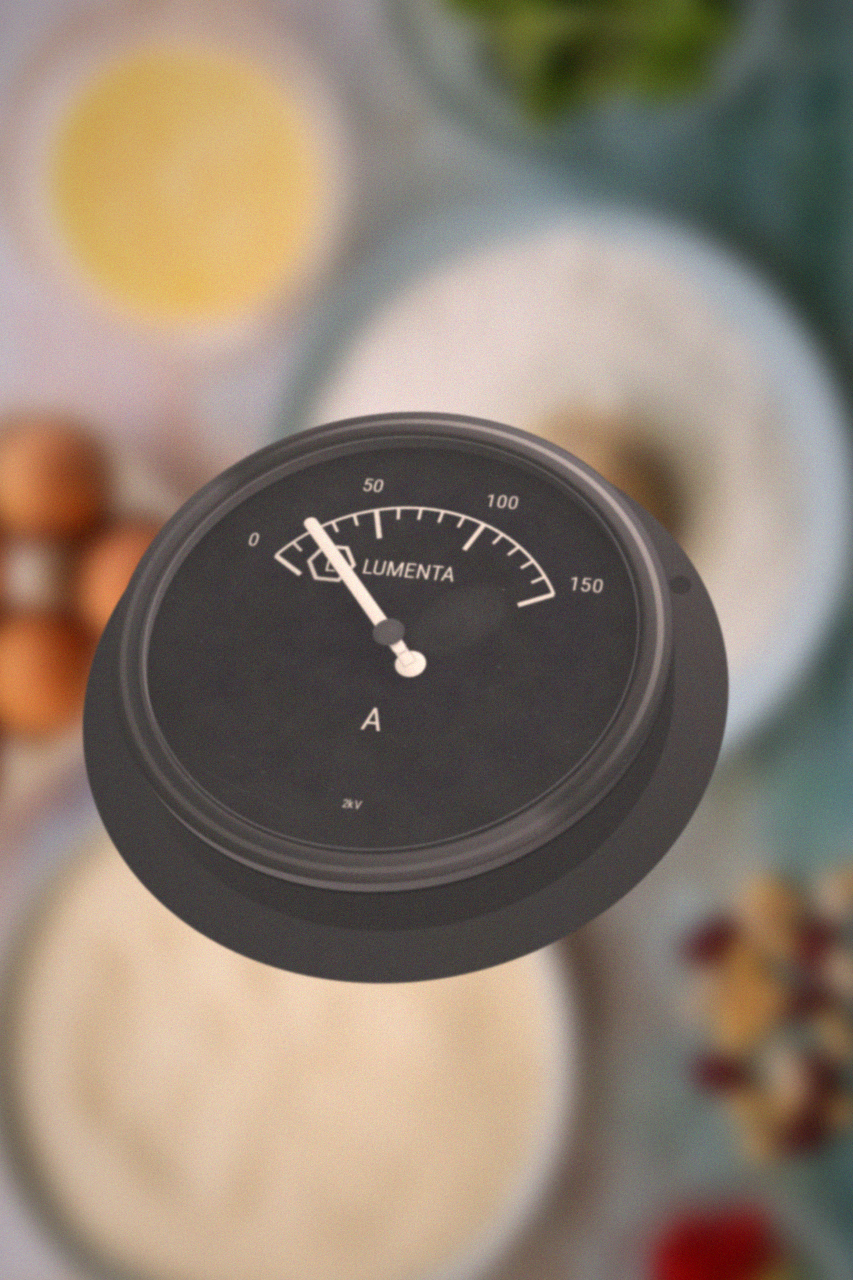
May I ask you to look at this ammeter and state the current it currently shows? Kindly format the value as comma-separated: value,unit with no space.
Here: 20,A
